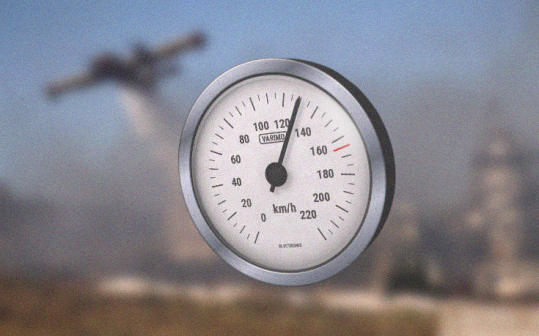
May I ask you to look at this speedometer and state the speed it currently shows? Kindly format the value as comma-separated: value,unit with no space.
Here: 130,km/h
